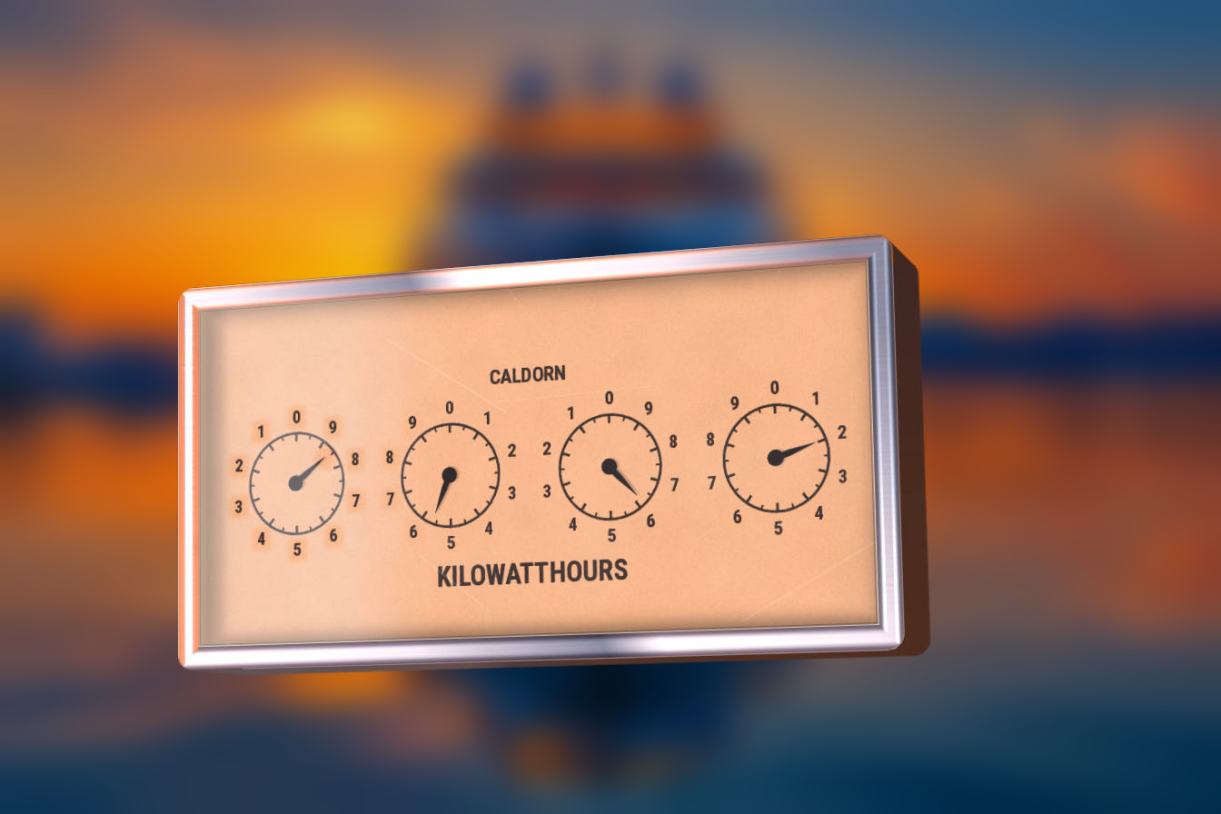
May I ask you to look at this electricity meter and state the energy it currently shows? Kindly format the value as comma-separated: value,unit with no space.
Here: 8562,kWh
